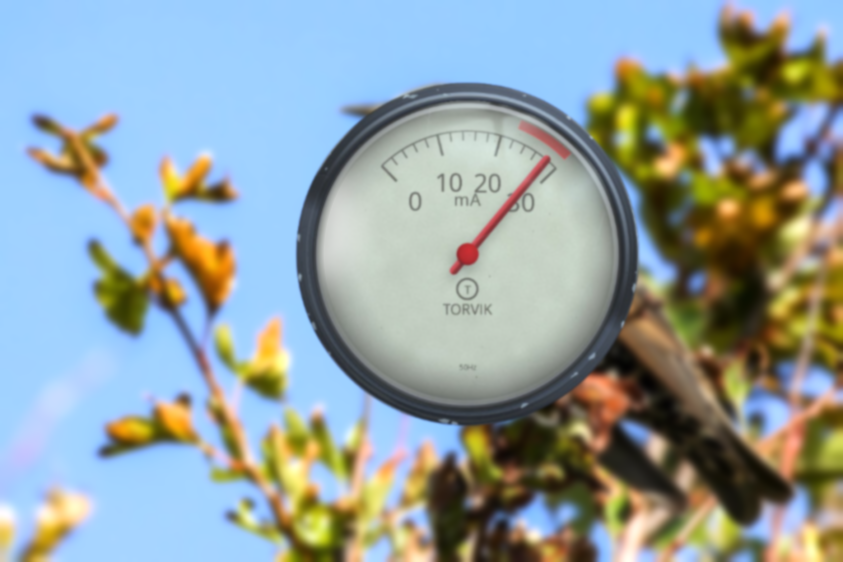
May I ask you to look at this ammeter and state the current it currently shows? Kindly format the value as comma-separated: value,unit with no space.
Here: 28,mA
